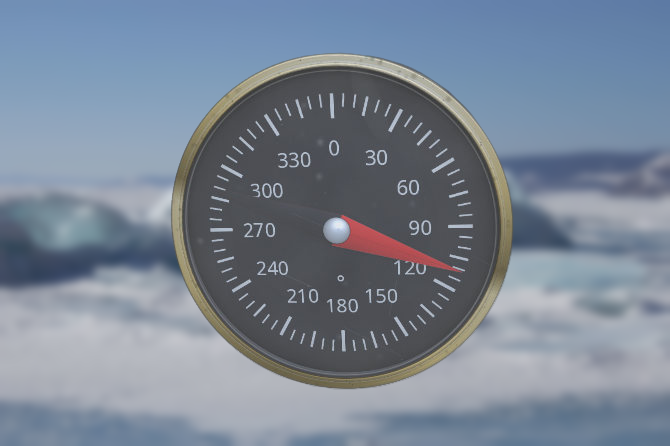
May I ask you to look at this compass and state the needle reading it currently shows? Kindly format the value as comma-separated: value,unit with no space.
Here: 110,°
